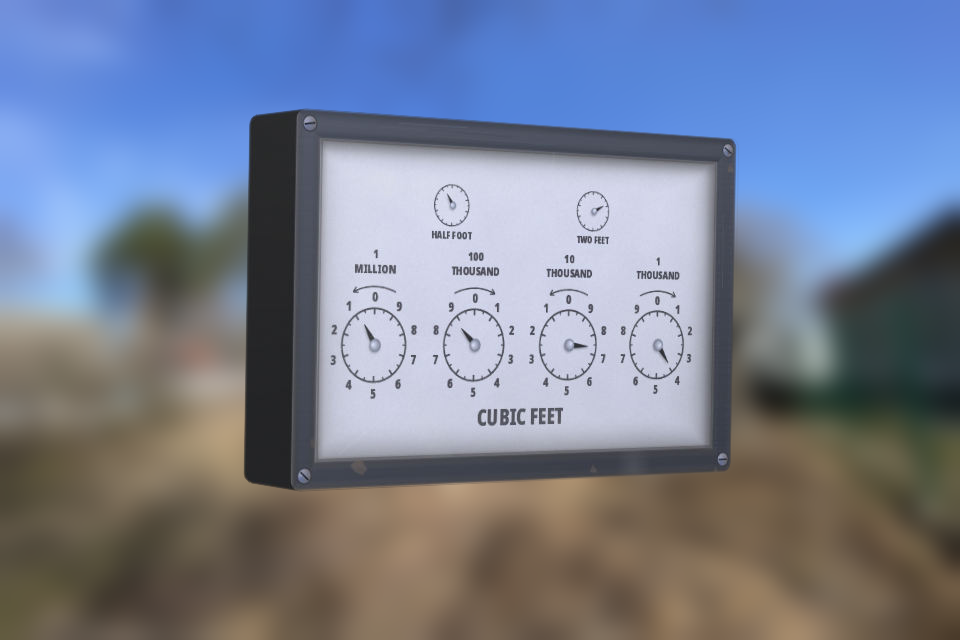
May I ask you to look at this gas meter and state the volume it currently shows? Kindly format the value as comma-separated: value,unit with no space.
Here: 87400,ft³
